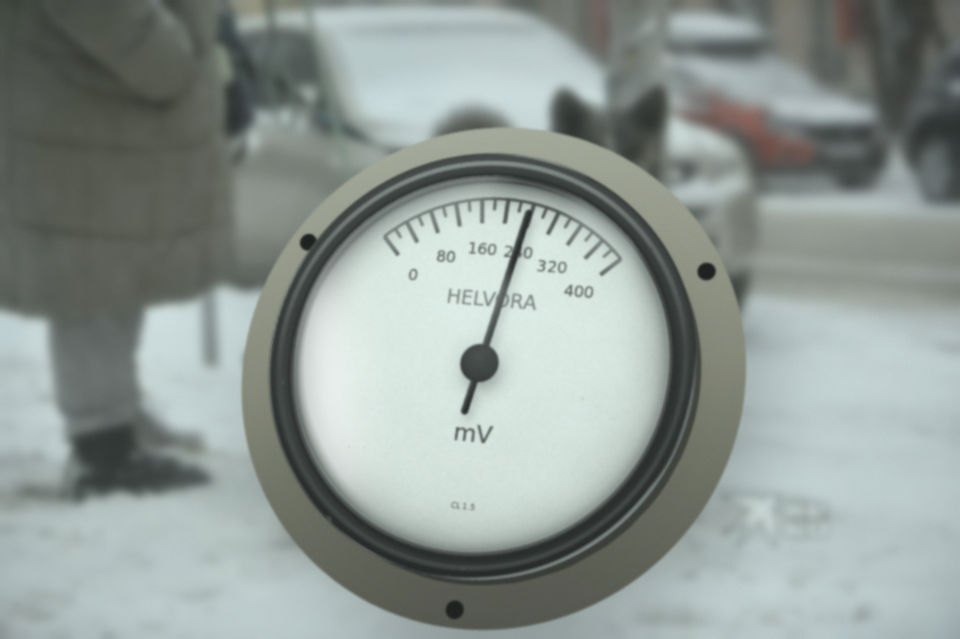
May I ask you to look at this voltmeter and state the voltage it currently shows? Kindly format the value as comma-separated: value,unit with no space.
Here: 240,mV
